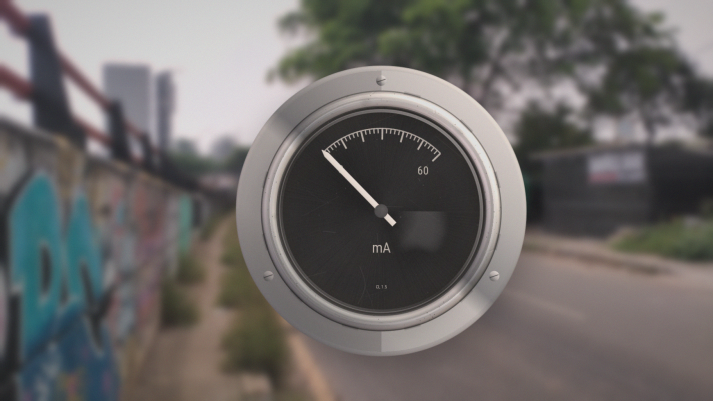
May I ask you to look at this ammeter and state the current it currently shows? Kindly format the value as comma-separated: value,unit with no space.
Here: 0,mA
